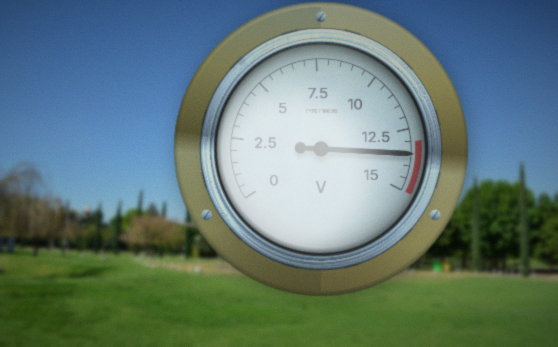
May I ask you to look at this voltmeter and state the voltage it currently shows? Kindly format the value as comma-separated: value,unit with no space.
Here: 13.5,V
